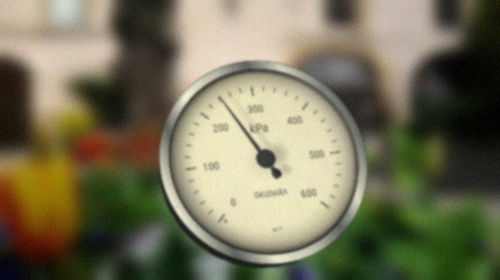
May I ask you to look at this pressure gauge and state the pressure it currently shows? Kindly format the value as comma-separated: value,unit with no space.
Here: 240,kPa
